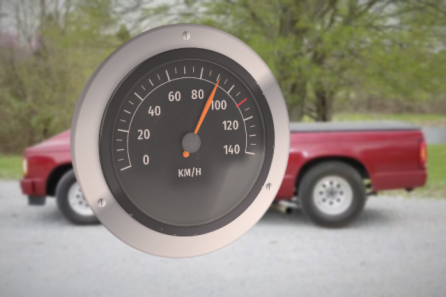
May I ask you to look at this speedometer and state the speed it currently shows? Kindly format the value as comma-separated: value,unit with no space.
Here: 90,km/h
